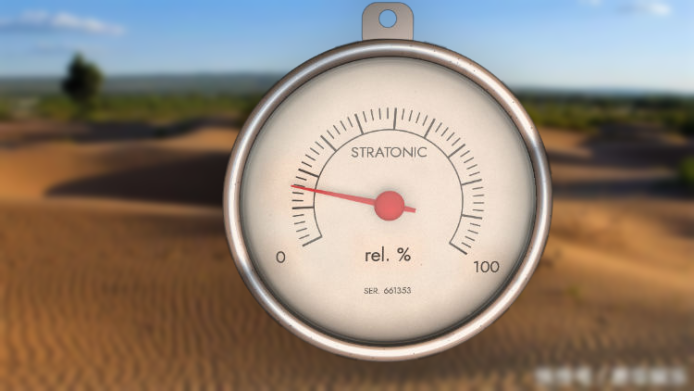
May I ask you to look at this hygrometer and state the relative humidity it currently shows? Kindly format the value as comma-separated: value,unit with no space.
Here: 16,%
